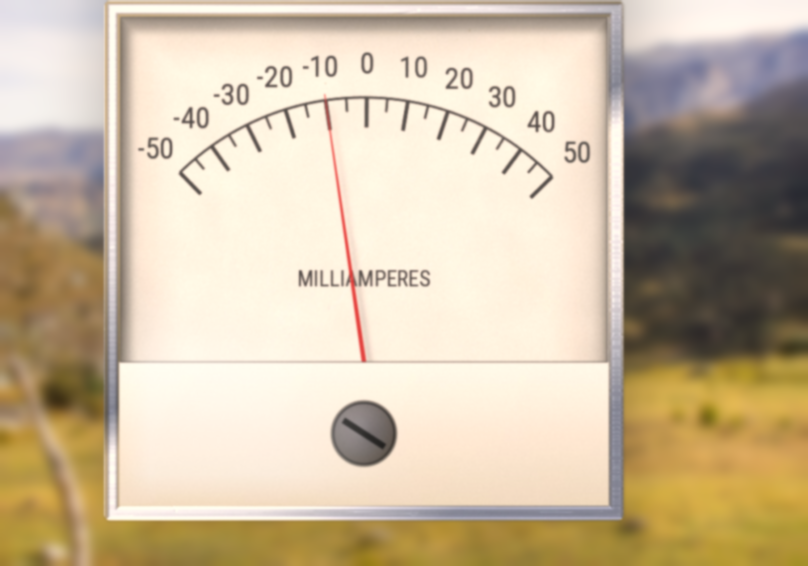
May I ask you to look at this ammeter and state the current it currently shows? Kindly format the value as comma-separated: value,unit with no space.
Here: -10,mA
